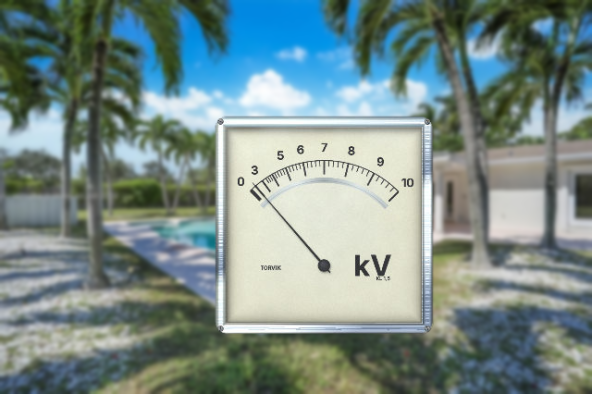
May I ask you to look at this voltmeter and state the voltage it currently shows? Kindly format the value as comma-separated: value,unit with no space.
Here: 2,kV
